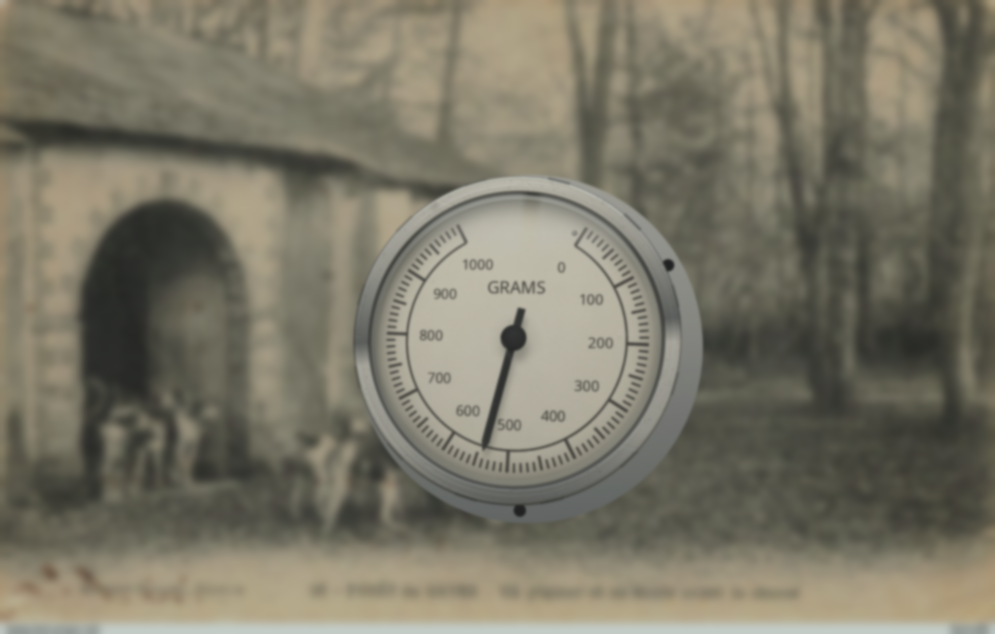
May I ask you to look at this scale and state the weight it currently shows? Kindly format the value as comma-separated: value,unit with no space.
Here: 540,g
